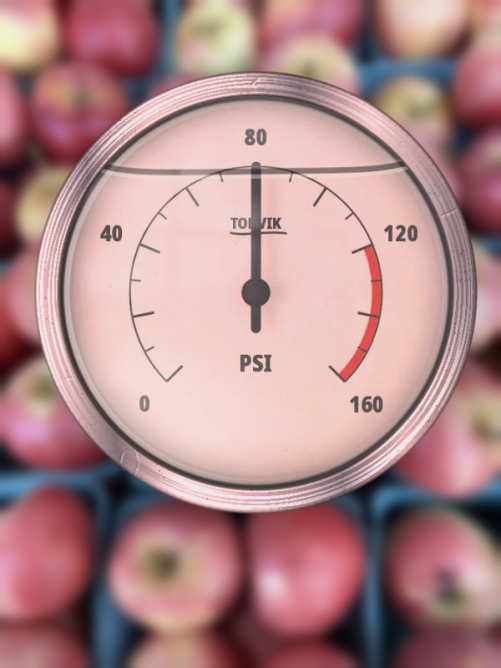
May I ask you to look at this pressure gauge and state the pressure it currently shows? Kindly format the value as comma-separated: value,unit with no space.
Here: 80,psi
